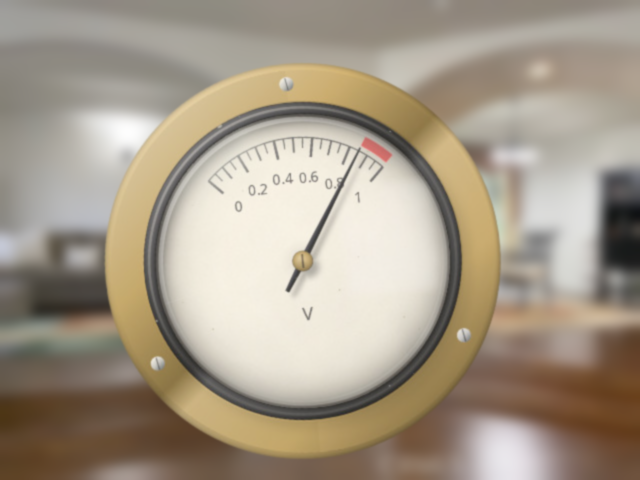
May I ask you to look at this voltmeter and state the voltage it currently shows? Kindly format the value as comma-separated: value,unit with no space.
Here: 0.85,V
